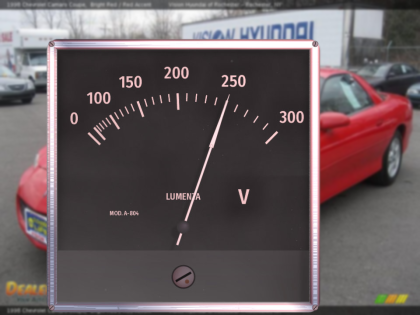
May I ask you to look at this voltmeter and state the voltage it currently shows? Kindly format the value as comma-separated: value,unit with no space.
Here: 250,V
